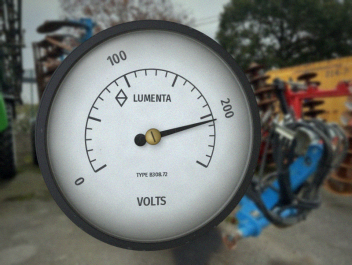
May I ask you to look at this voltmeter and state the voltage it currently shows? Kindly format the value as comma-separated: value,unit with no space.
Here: 205,V
